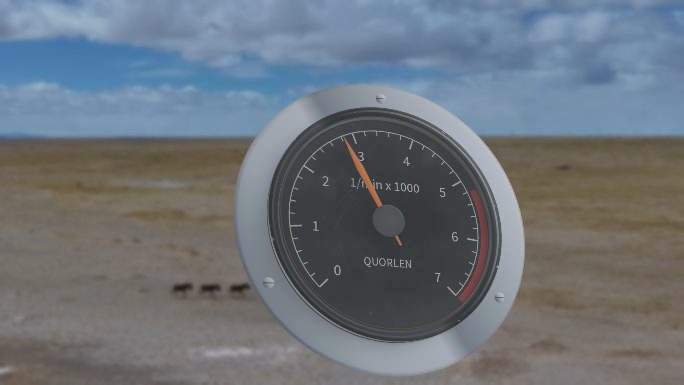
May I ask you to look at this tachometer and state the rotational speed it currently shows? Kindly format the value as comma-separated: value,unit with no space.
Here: 2800,rpm
